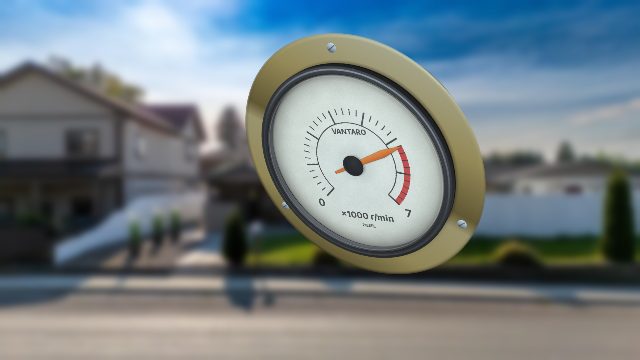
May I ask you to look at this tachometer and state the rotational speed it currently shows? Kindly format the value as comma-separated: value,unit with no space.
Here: 5200,rpm
